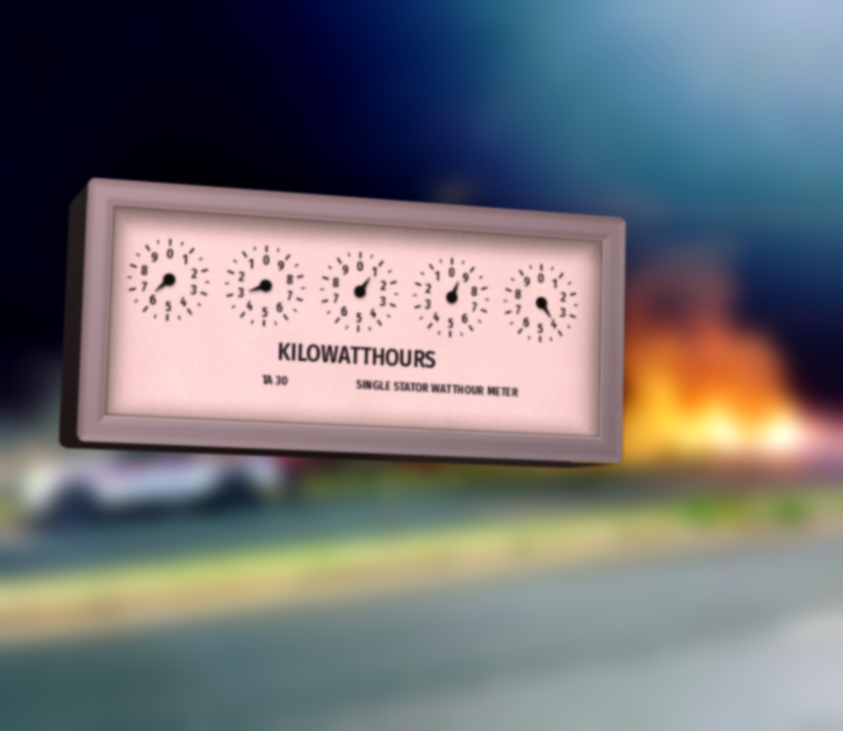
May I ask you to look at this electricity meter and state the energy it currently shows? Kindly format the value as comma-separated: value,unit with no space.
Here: 63094,kWh
